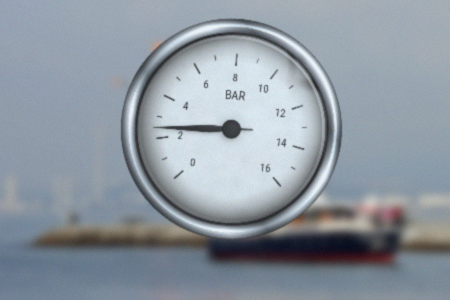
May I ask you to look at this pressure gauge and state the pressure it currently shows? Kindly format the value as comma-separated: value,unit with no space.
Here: 2.5,bar
